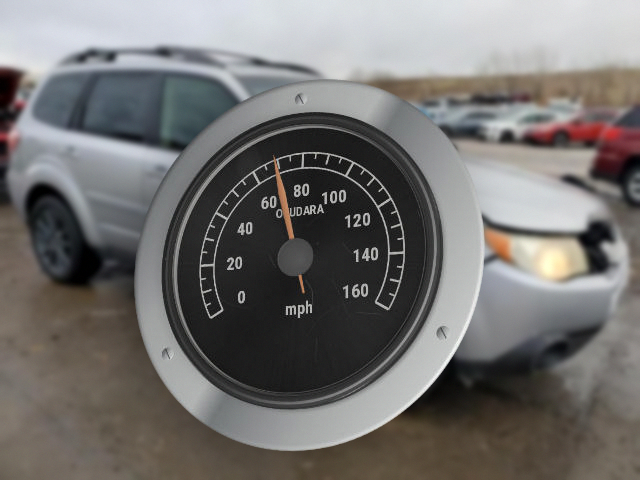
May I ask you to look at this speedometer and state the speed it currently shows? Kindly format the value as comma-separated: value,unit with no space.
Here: 70,mph
